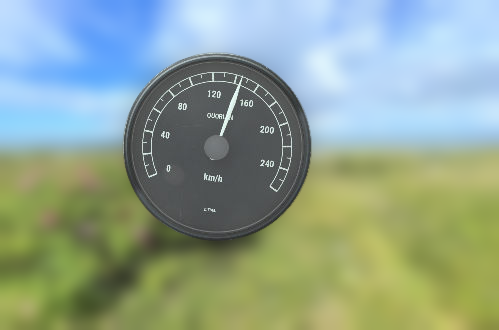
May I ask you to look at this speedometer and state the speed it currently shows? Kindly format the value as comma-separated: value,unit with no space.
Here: 145,km/h
